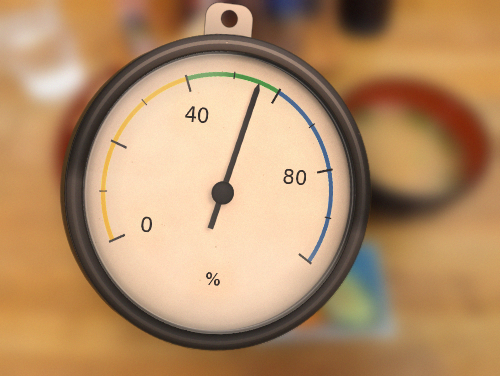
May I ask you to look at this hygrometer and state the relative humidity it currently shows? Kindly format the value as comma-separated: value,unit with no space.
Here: 55,%
